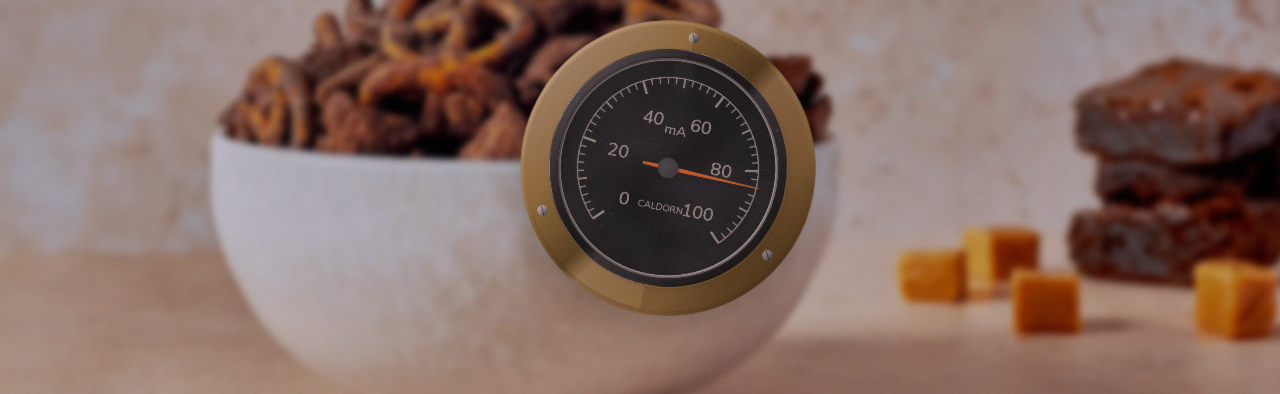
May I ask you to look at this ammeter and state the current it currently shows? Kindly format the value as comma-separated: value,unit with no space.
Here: 84,mA
